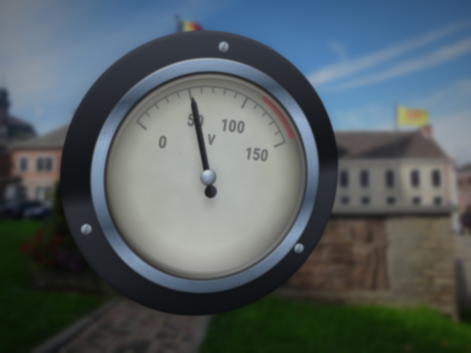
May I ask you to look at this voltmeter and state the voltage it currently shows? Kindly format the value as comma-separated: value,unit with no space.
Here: 50,V
